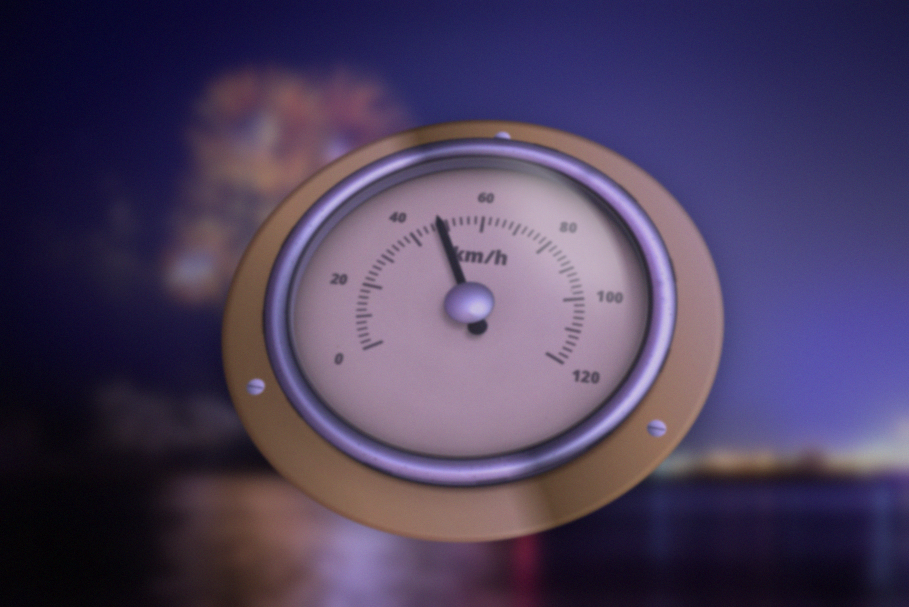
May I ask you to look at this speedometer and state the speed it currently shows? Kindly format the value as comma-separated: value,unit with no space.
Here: 48,km/h
